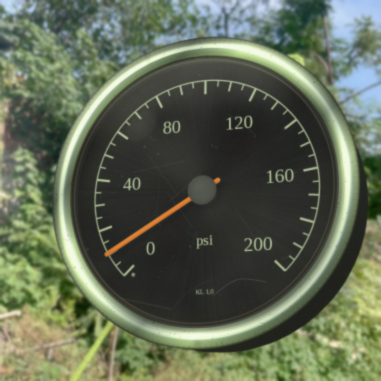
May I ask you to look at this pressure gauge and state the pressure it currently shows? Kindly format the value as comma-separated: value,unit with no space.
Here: 10,psi
